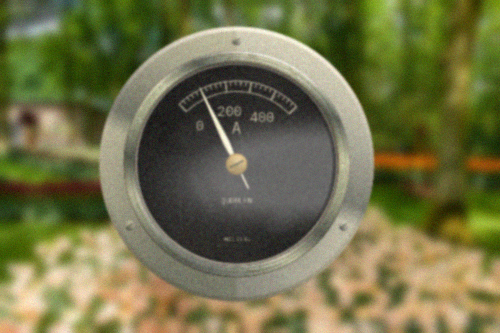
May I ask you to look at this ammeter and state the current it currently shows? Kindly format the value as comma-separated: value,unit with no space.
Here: 100,A
